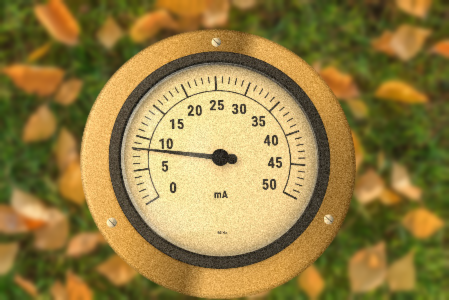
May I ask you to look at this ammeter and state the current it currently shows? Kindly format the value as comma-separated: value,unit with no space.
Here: 8,mA
